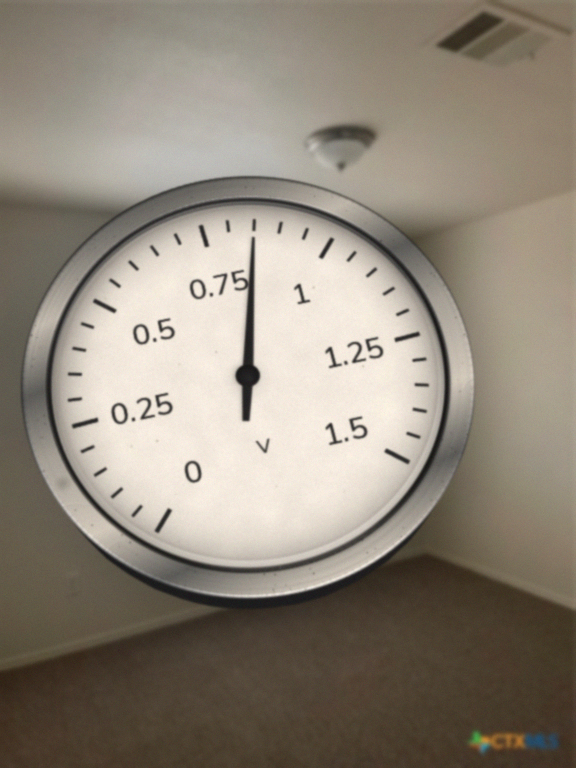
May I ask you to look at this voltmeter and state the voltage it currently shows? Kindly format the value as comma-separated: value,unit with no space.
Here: 0.85,V
